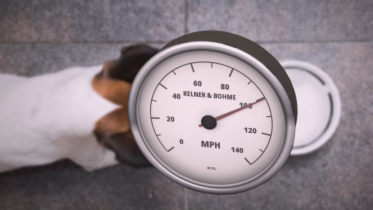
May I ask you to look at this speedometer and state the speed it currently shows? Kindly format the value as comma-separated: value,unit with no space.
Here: 100,mph
